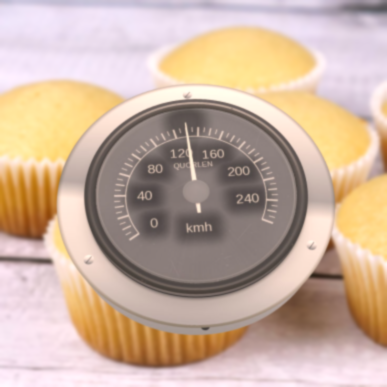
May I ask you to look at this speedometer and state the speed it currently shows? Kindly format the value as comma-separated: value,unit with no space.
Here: 130,km/h
